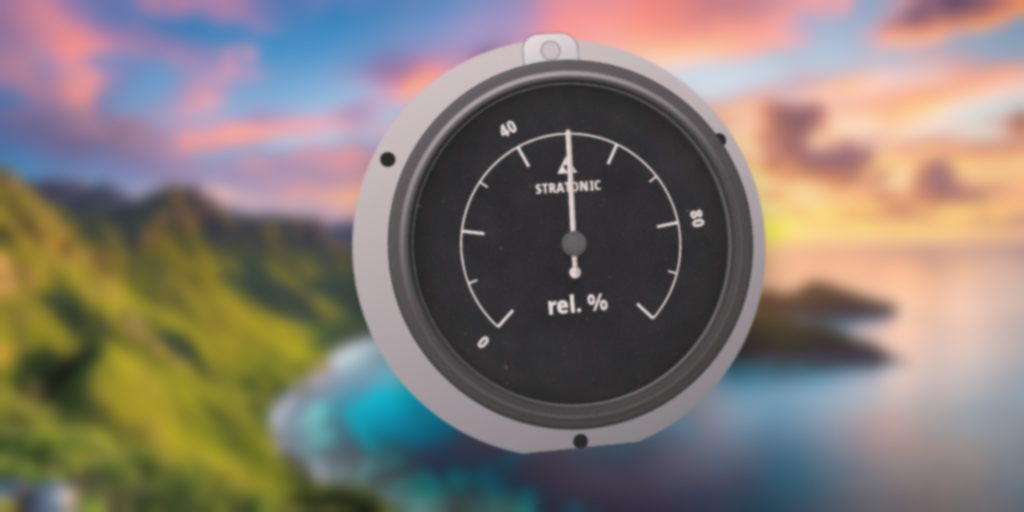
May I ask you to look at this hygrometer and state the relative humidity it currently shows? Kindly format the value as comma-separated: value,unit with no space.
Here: 50,%
